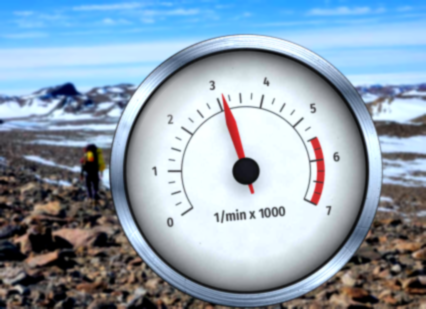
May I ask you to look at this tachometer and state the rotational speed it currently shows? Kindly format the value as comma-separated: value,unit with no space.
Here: 3125,rpm
